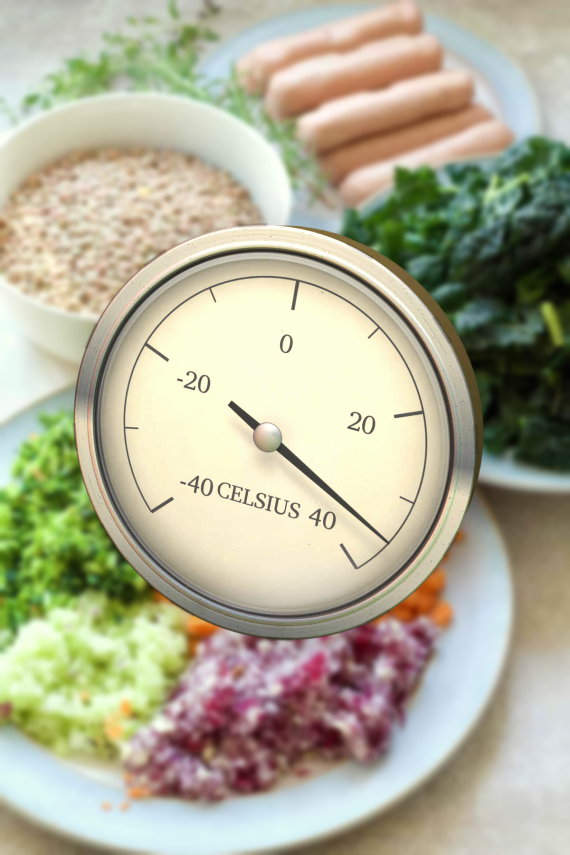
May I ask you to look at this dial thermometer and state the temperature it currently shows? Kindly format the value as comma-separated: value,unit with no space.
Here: 35,°C
